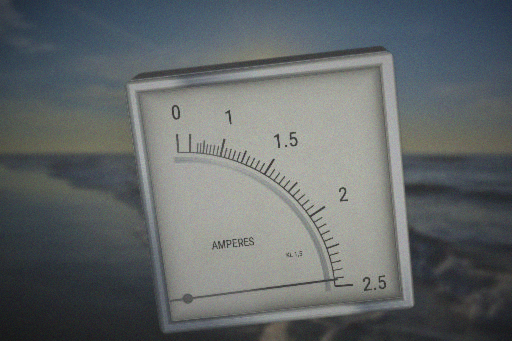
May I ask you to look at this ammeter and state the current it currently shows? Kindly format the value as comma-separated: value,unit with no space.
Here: 2.45,A
